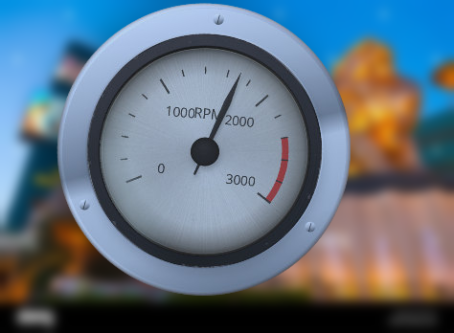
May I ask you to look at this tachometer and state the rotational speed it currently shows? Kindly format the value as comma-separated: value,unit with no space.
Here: 1700,rpm
